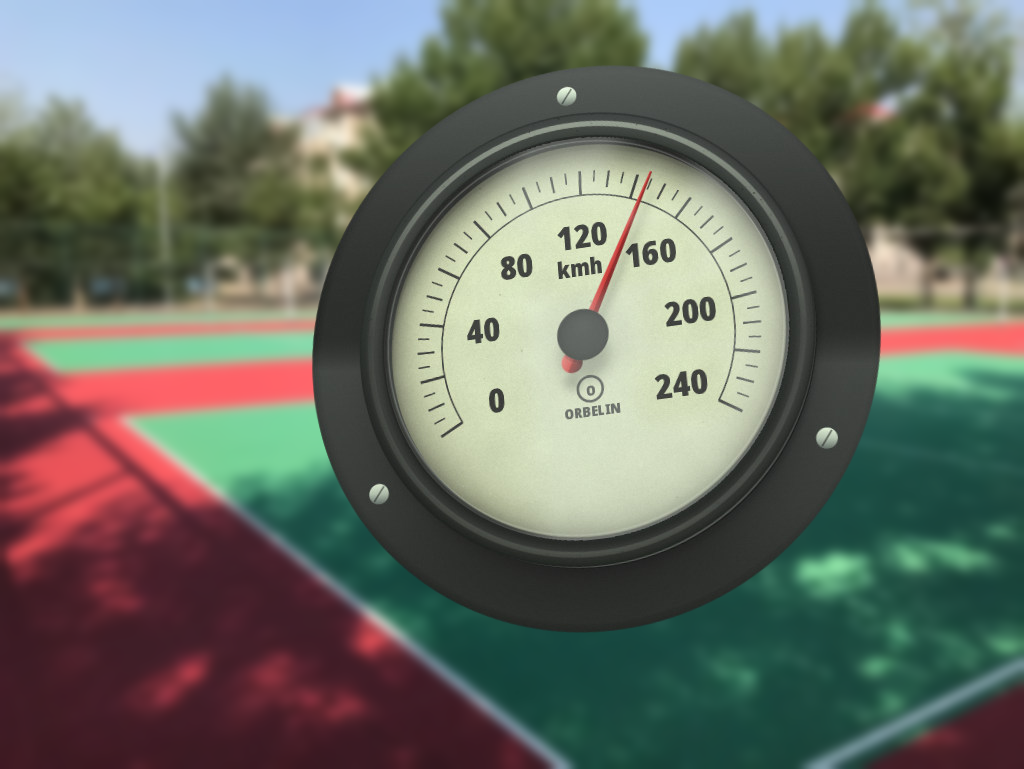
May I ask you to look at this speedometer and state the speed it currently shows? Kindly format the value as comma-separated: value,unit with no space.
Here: 145,km/h
